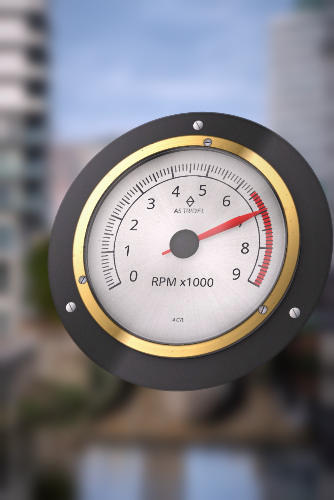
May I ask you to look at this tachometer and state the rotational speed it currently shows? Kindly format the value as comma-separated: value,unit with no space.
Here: 7000,rpm
